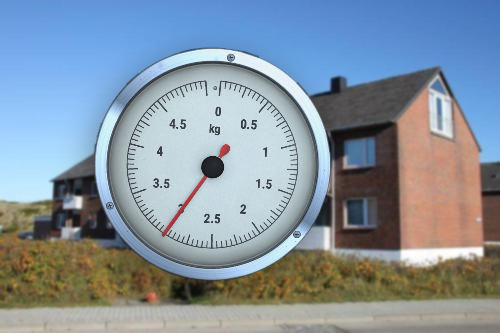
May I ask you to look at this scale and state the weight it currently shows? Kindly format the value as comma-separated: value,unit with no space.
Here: 3,kg
